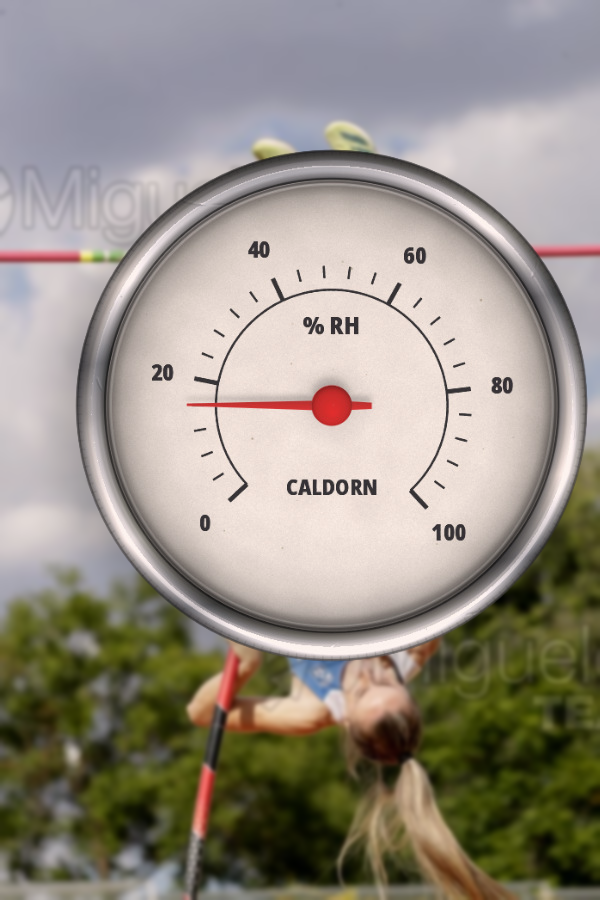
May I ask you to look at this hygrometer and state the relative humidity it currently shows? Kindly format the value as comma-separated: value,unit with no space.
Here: 16,%
